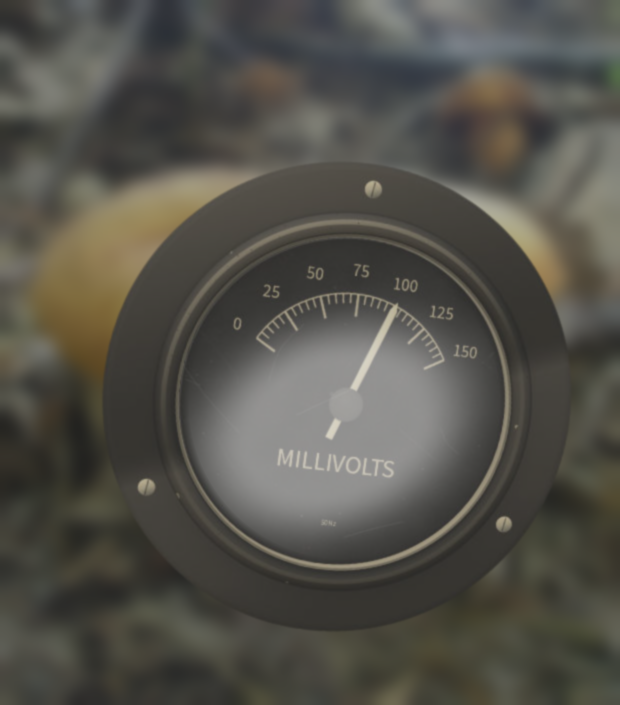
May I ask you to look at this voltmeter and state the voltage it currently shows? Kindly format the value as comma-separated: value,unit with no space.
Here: 100,mV
